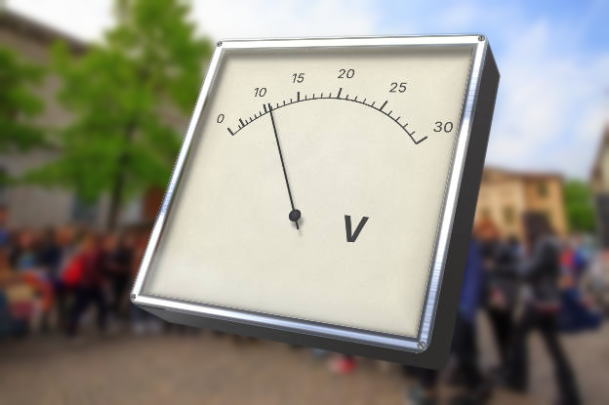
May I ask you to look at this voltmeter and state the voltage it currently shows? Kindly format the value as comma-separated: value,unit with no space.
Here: 11,V
